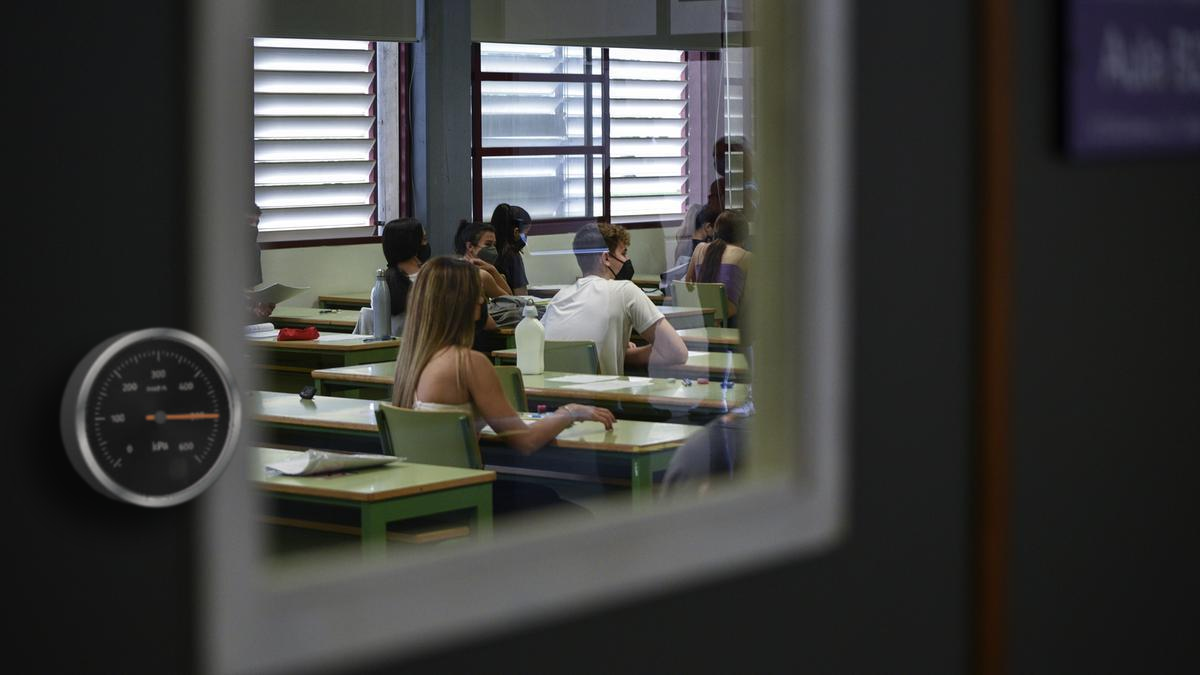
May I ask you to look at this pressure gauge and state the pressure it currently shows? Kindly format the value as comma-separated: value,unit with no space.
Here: 500,kPa
